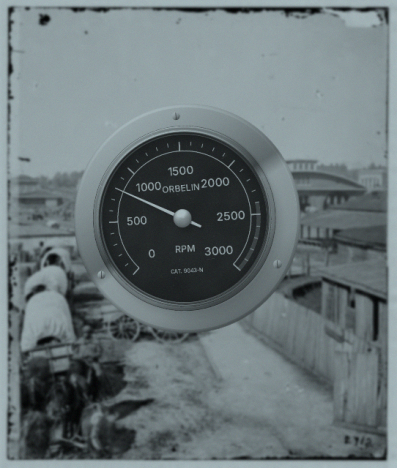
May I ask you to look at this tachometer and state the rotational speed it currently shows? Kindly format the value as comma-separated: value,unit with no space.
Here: 800,rpm
